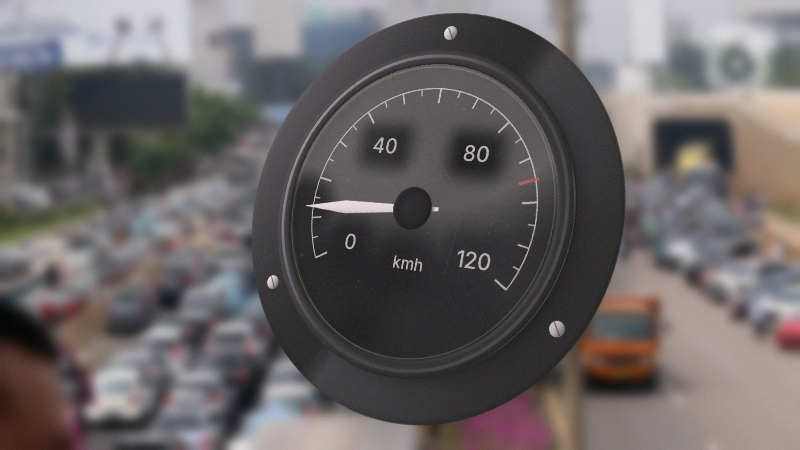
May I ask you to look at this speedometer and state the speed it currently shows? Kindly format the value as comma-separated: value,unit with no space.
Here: 12.5,km/h
